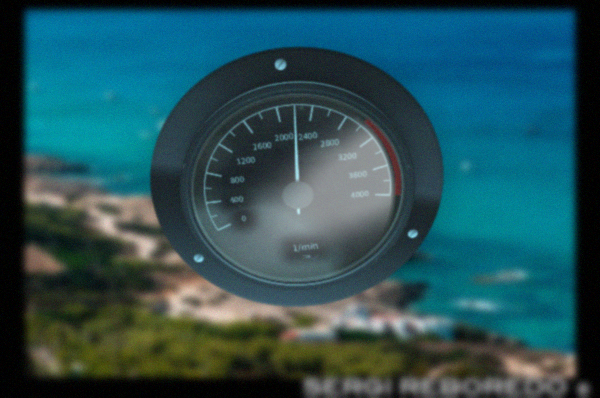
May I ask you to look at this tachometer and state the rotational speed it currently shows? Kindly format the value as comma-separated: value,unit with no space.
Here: 2200,rpm
